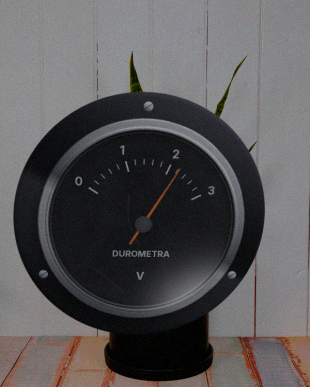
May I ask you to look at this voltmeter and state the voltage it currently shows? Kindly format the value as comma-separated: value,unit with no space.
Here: 2.2,V
